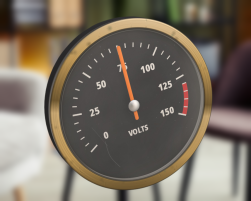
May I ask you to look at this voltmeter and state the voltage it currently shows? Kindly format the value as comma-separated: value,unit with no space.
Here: 75,V
